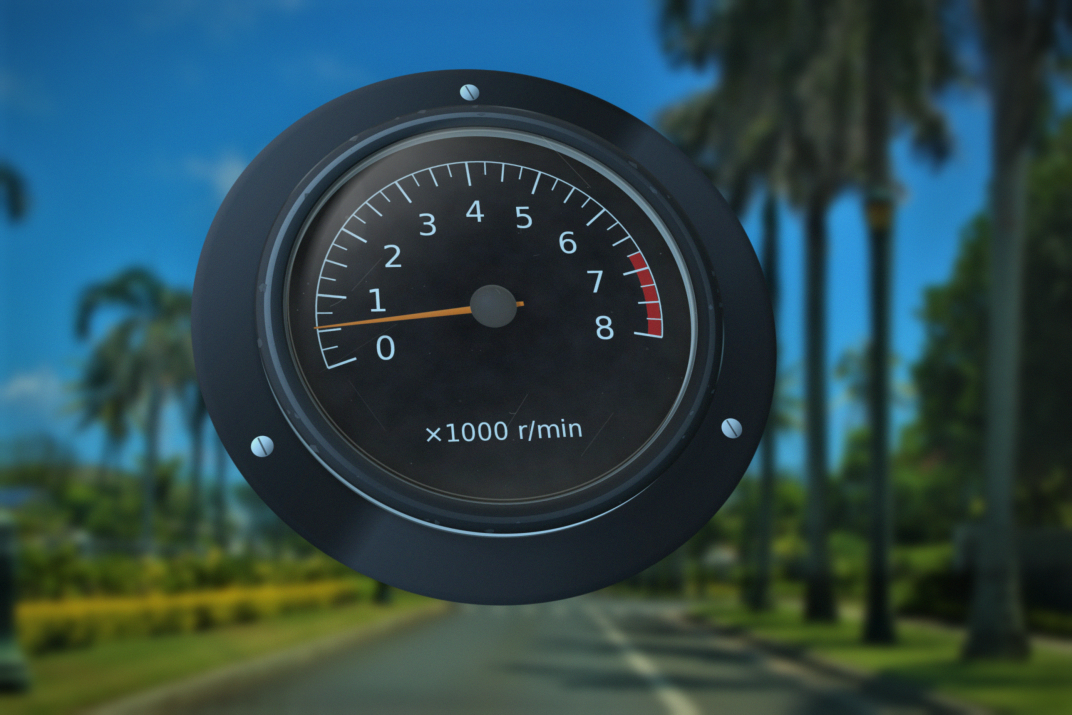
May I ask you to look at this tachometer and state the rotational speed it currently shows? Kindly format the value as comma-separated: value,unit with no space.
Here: 500,rpm
